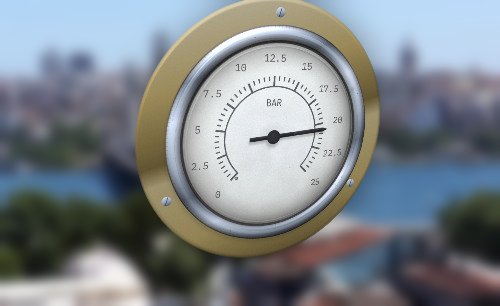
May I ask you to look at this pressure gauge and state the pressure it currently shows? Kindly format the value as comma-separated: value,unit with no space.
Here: 20.5,bar
